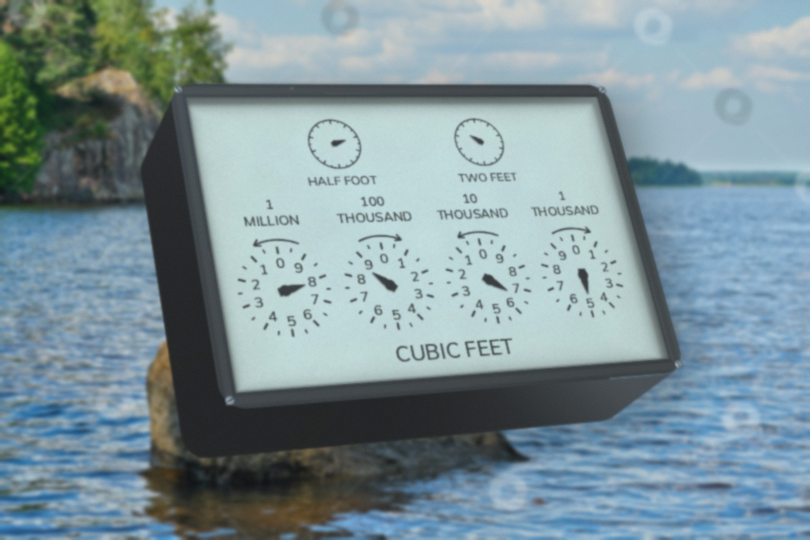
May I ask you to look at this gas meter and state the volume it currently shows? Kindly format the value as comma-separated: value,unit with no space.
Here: 786500,ft³
